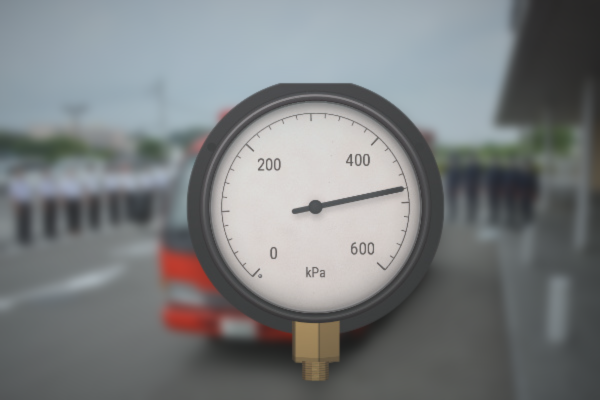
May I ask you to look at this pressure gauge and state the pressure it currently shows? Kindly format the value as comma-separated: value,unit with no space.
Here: 480,kPa
